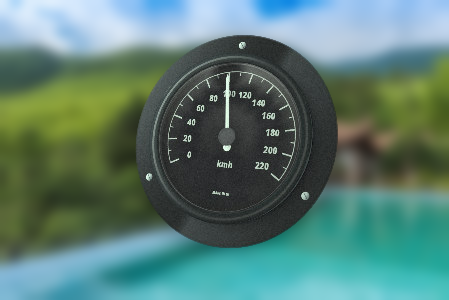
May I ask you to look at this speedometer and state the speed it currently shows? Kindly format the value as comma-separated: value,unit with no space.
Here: 100,km/h
